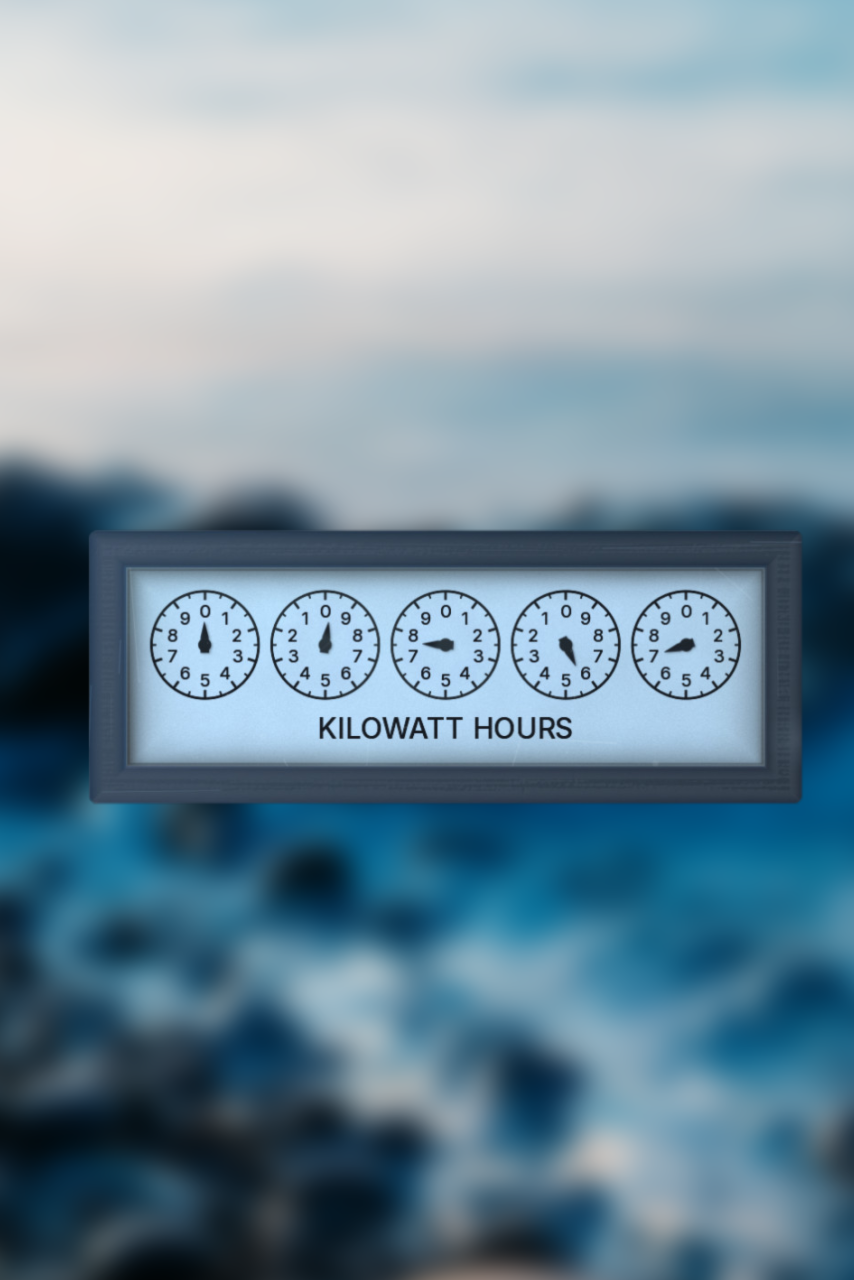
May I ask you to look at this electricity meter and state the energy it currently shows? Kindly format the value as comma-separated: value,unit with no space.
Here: 99757,kWh
